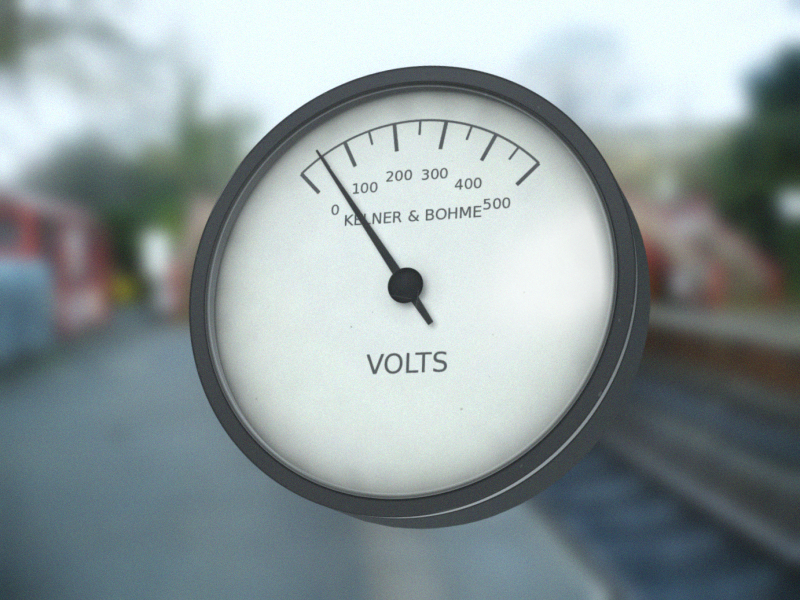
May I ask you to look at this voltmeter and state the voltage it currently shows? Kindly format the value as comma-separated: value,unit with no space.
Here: 50,V
